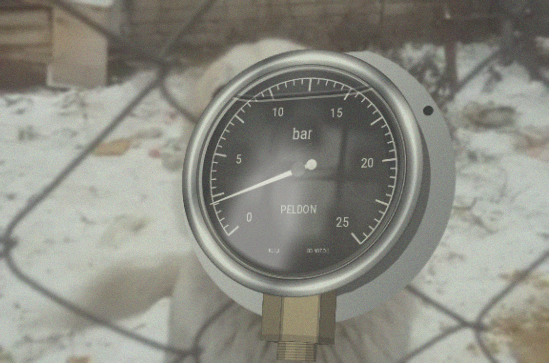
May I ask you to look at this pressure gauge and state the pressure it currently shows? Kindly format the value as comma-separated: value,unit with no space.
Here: 2,bar
